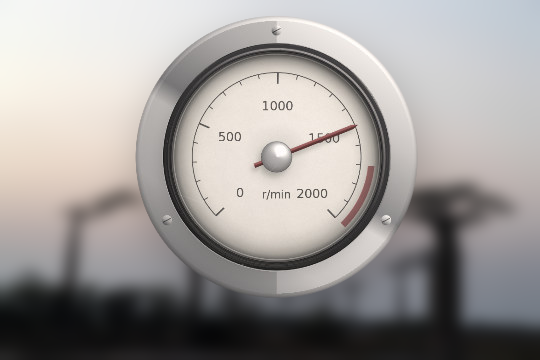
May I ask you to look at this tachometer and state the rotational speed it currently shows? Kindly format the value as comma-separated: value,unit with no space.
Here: 1500,rpm
